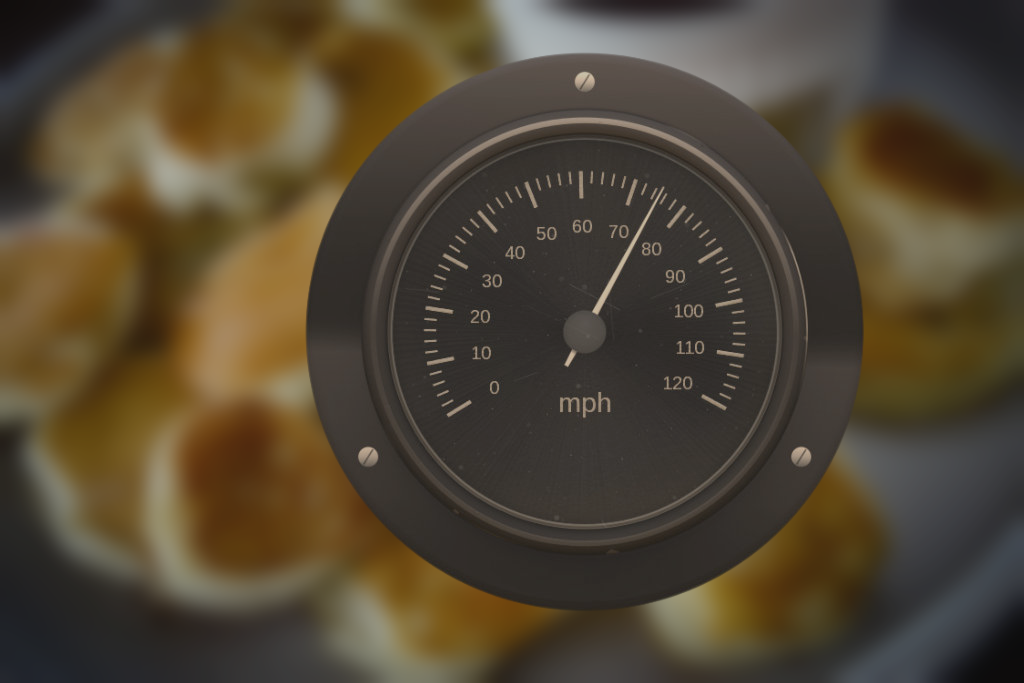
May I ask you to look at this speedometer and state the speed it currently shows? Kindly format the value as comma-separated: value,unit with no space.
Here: 75,mph
